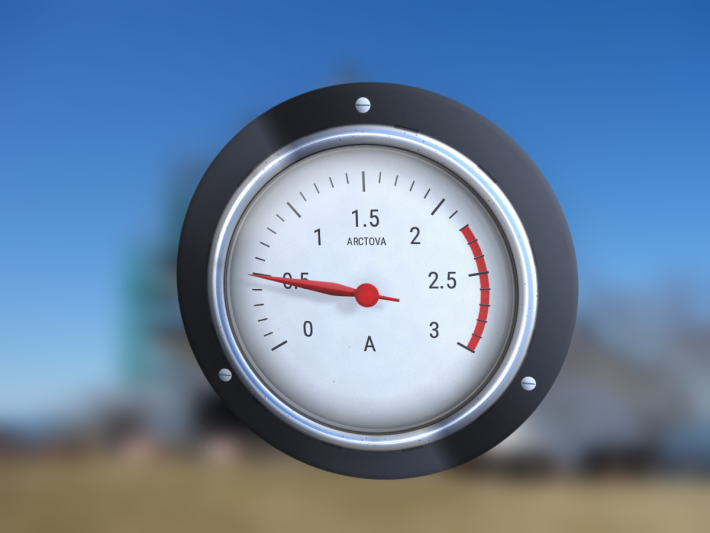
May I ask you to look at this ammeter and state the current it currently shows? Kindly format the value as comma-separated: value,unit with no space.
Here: 0.5,A
